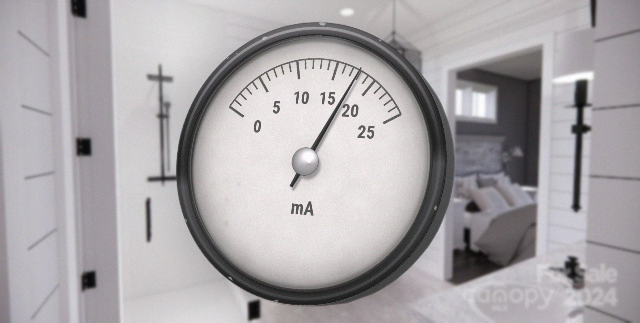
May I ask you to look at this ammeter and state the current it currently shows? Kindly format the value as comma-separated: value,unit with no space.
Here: 18,mA
